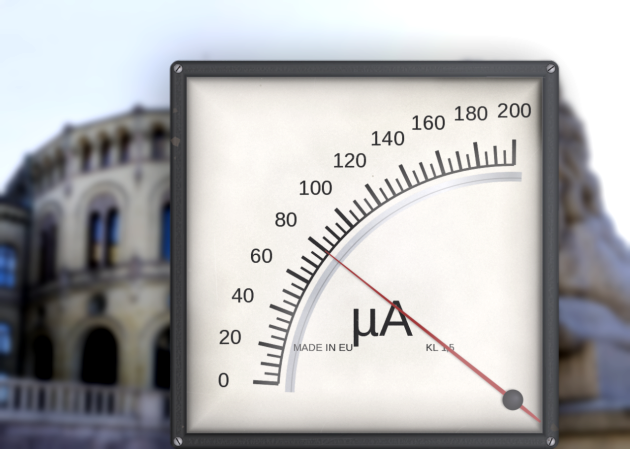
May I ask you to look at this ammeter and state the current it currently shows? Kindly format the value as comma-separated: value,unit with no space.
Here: 80,µA
